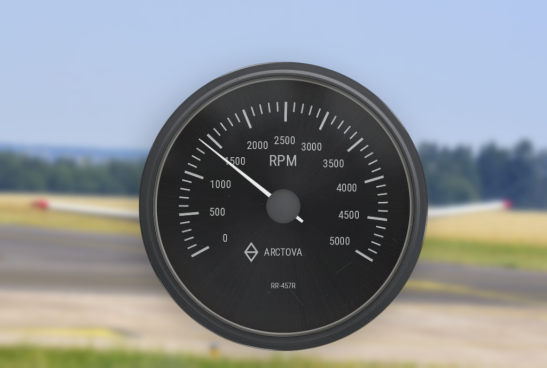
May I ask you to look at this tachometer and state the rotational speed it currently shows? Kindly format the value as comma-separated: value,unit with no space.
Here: 1400,rpm
